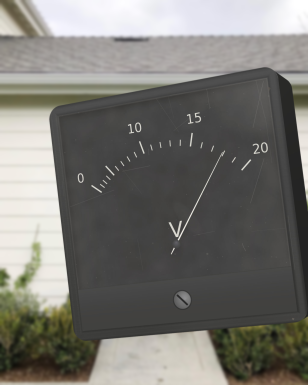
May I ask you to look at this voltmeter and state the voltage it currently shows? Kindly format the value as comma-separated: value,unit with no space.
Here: 18,V
